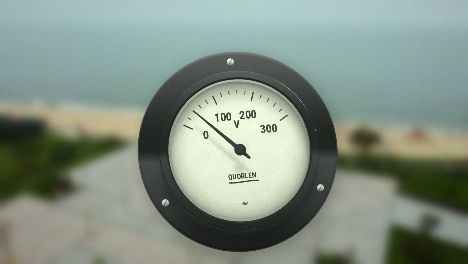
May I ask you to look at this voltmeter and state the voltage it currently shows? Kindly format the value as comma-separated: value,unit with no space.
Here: 40,V
